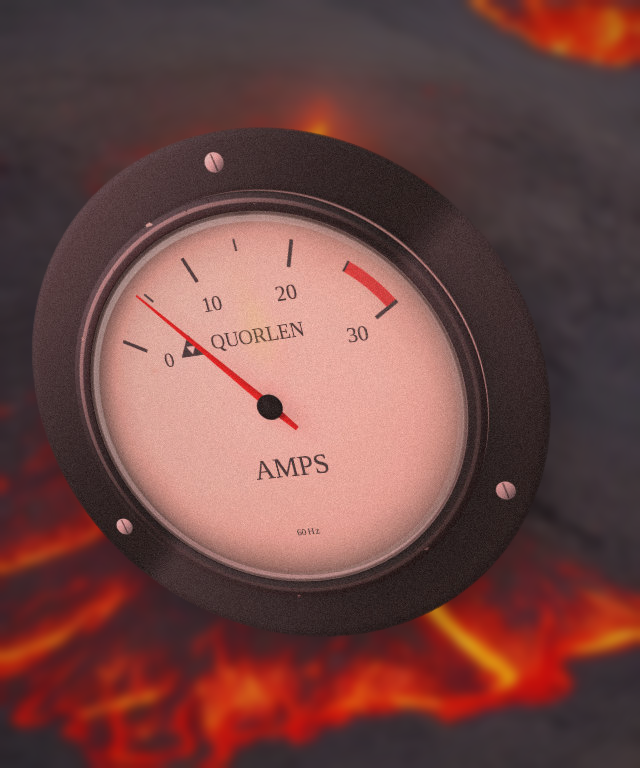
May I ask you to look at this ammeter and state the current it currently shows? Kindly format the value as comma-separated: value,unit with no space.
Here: 5,A
